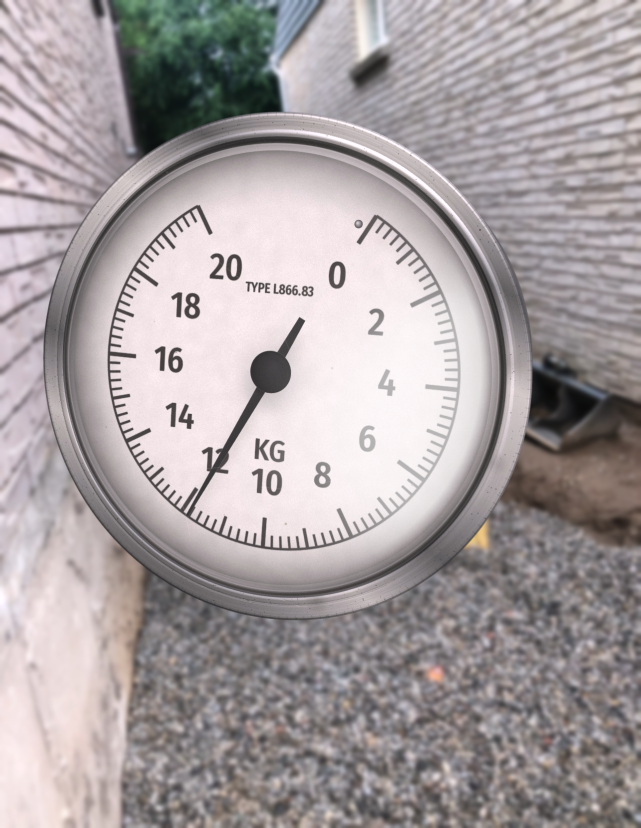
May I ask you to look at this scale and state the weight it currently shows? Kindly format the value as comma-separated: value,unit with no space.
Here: 11.8,kg
